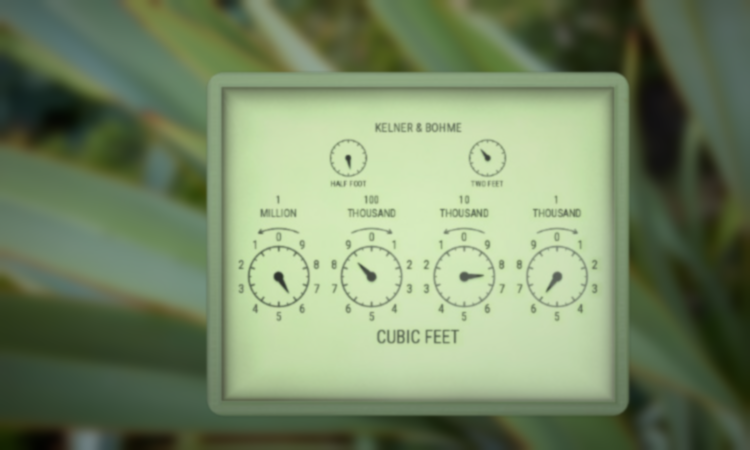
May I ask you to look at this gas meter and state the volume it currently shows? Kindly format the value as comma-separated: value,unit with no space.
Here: 587600,ft³
